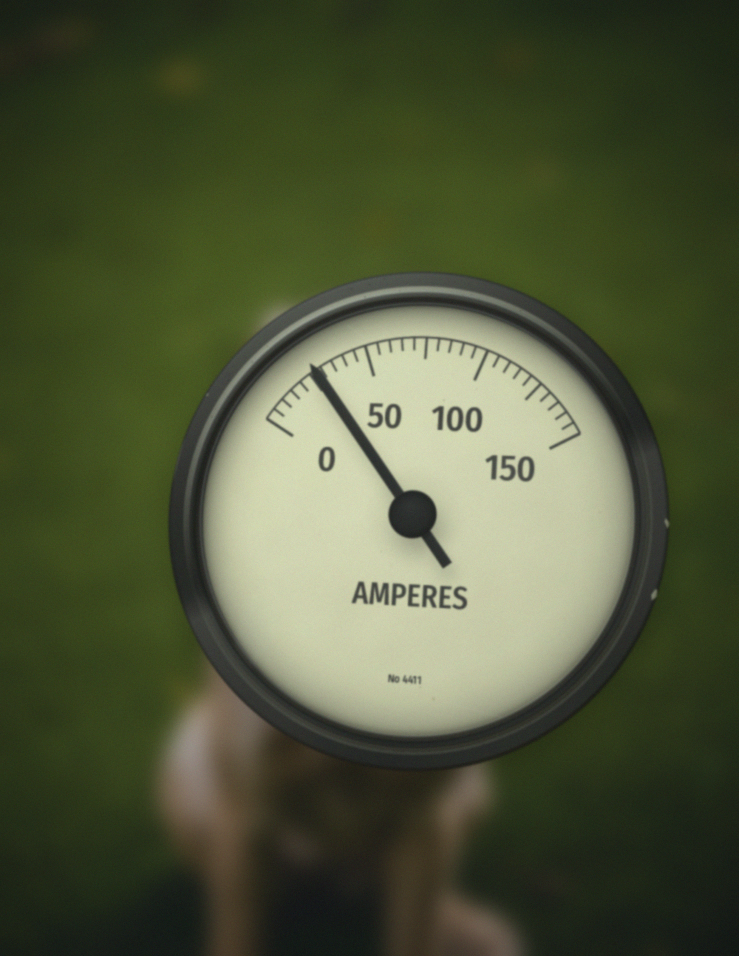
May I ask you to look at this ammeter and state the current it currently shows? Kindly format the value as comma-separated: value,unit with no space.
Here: 27.5,A
